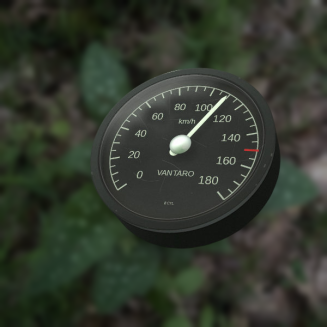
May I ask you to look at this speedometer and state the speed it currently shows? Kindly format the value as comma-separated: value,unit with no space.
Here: 110,km/h
